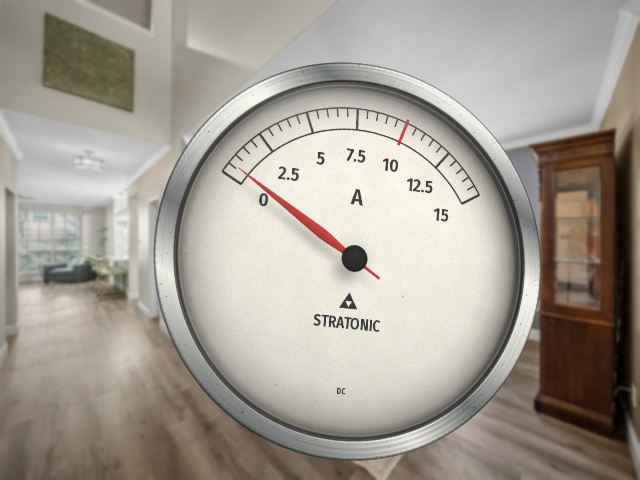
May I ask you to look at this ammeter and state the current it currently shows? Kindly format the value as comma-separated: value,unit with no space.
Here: 0.5,A
